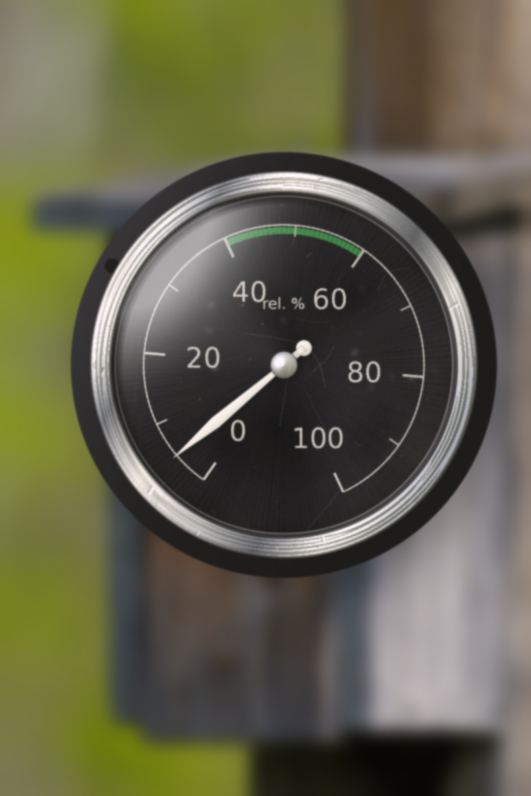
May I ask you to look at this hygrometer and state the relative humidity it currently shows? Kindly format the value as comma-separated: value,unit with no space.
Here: 5,%
